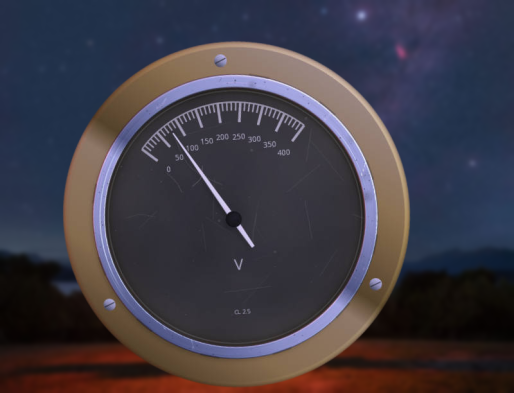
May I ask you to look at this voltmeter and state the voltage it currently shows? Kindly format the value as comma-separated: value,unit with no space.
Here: 80,V
